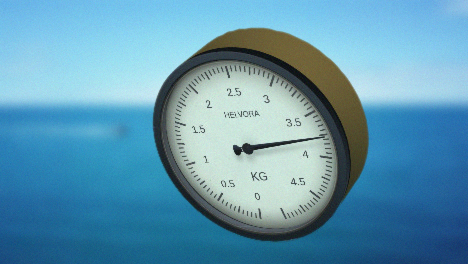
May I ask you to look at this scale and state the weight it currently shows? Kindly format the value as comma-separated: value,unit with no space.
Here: 3.75,kg
